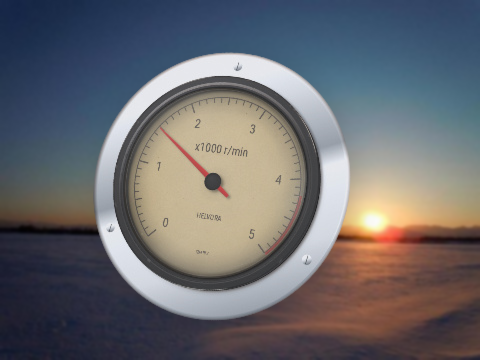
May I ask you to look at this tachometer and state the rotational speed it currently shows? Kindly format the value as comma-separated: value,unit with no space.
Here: 1500,rpm
